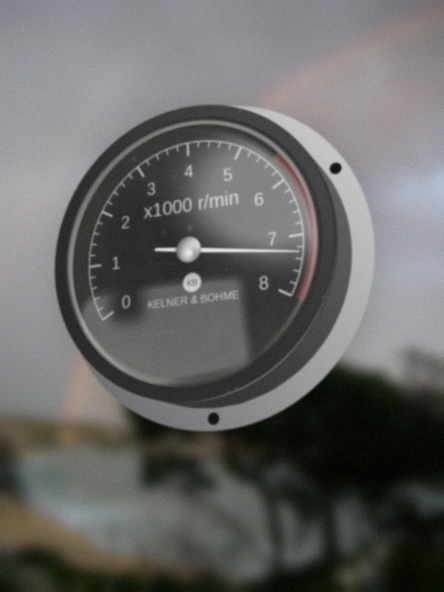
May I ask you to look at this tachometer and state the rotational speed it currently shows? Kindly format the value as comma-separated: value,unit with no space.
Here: 7300,rpm
